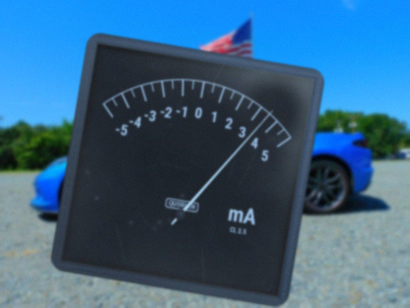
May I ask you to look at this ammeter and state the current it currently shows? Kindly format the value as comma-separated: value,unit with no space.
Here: 3.5,mA
